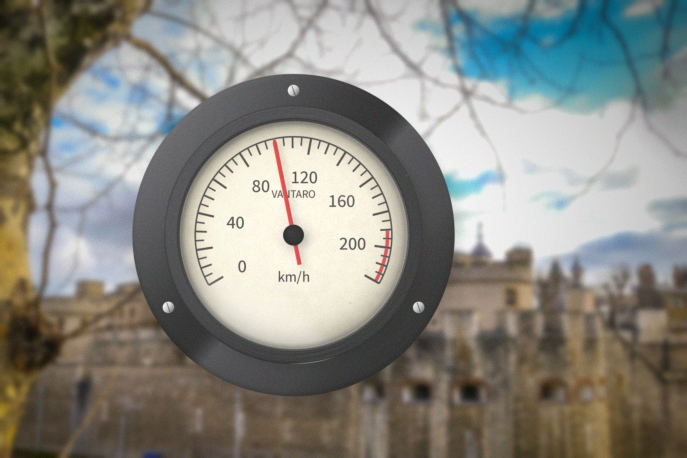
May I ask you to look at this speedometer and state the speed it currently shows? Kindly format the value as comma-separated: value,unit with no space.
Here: 100,km/h
